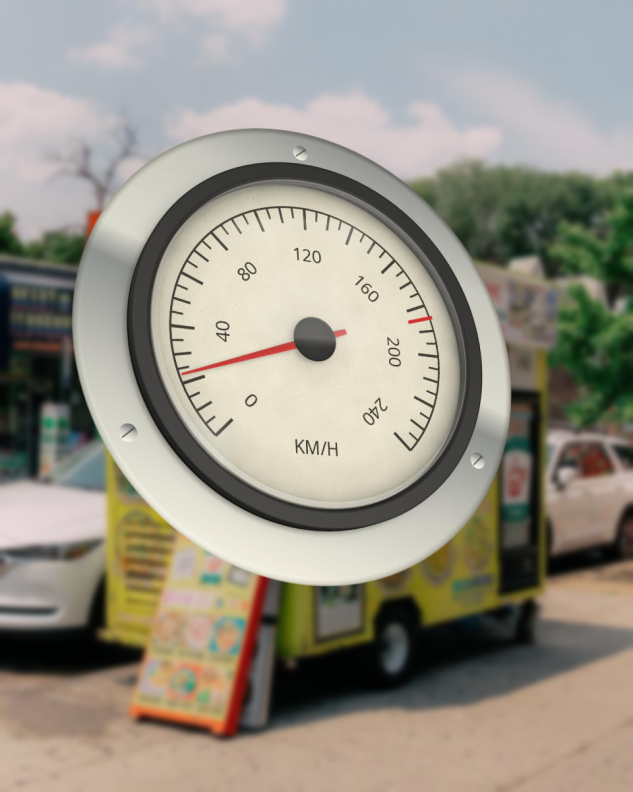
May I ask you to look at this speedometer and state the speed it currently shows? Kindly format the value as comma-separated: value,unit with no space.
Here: 22.5,km/h
